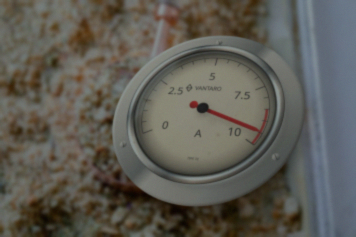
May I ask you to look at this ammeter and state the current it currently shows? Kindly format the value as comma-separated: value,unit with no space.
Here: 9.5,A
